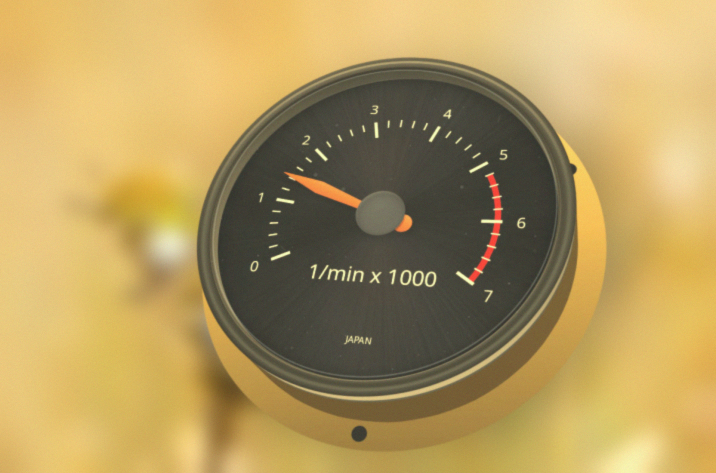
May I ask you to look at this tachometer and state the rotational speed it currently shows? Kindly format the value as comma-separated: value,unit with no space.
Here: 1400,rpm
